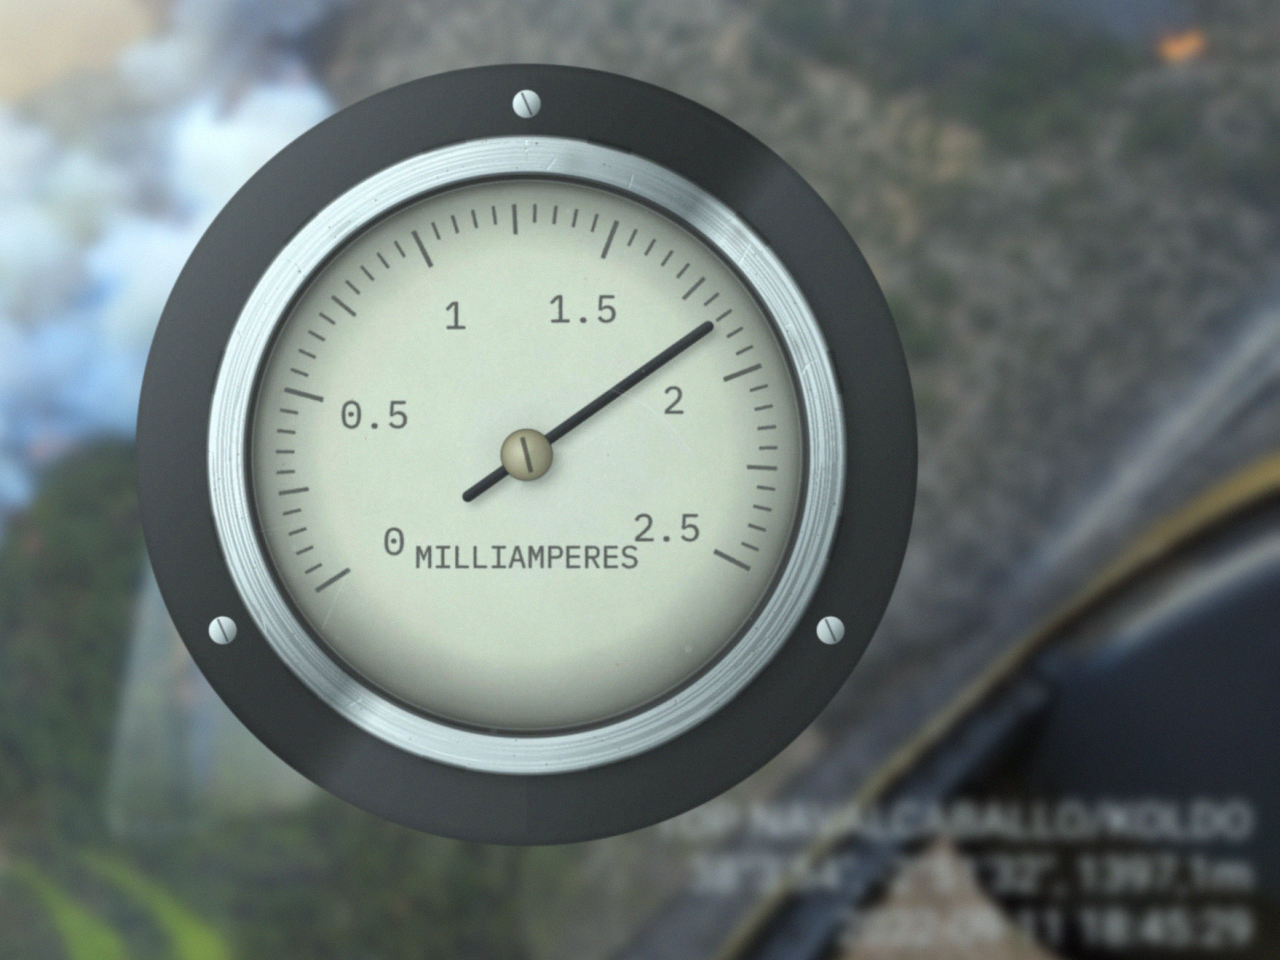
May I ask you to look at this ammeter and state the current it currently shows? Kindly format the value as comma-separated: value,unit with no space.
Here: 1.85,mA
